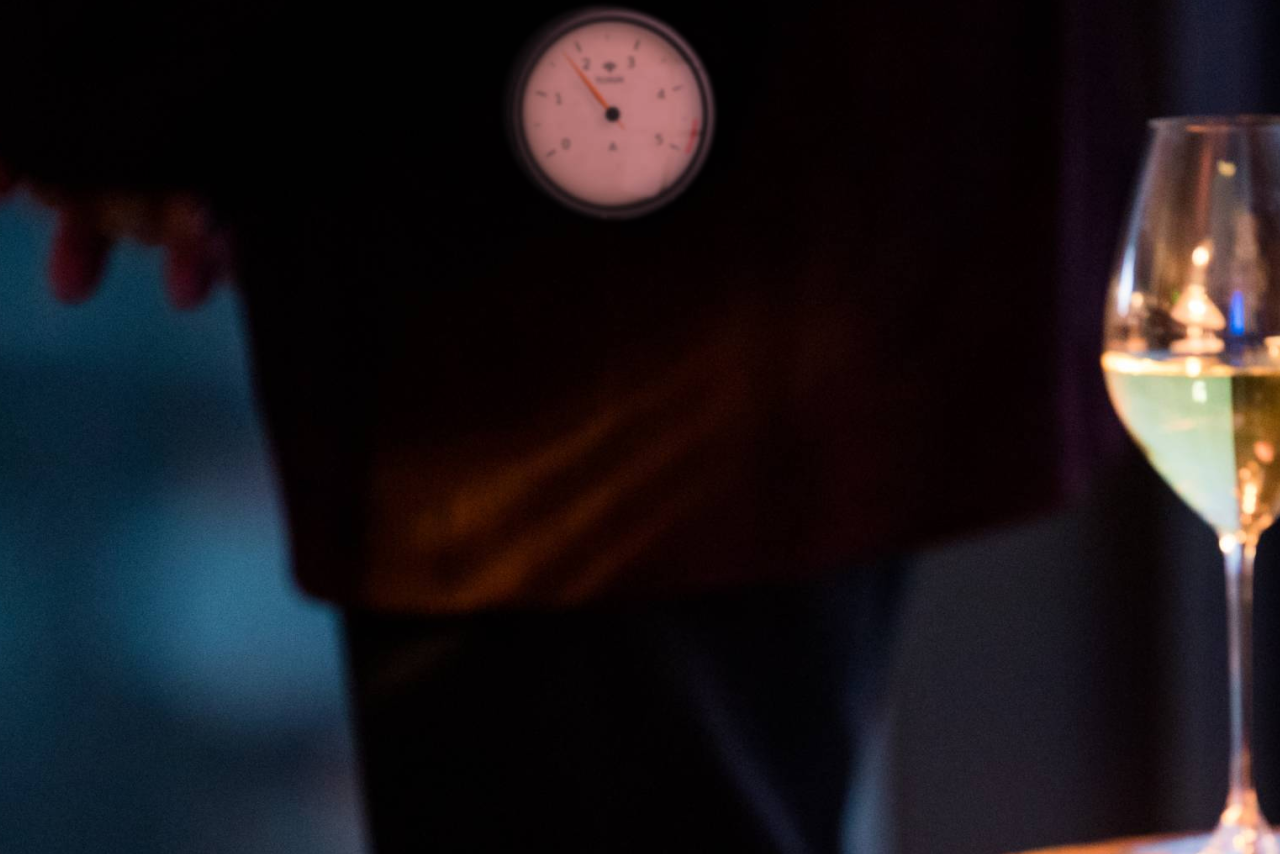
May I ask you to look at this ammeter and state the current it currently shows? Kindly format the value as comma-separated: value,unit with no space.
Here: 1.75,A
